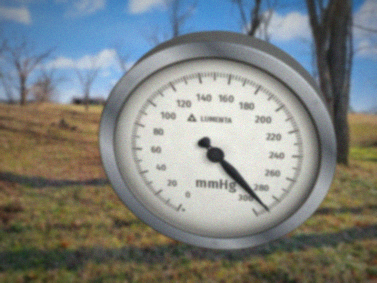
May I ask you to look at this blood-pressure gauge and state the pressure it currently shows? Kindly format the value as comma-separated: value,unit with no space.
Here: 290,mmHg
